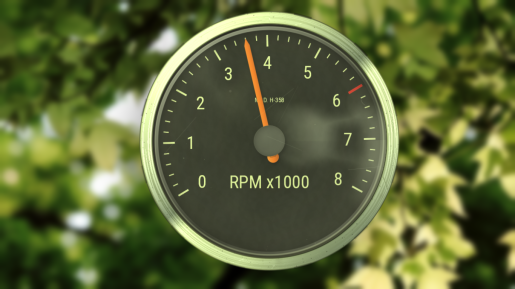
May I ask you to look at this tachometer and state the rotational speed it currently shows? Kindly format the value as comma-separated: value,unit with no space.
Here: 3600,rpm
